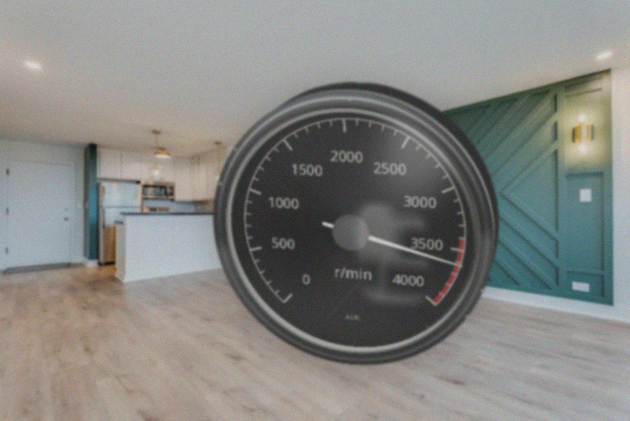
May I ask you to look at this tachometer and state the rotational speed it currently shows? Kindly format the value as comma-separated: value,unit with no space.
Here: 3600,rpm
